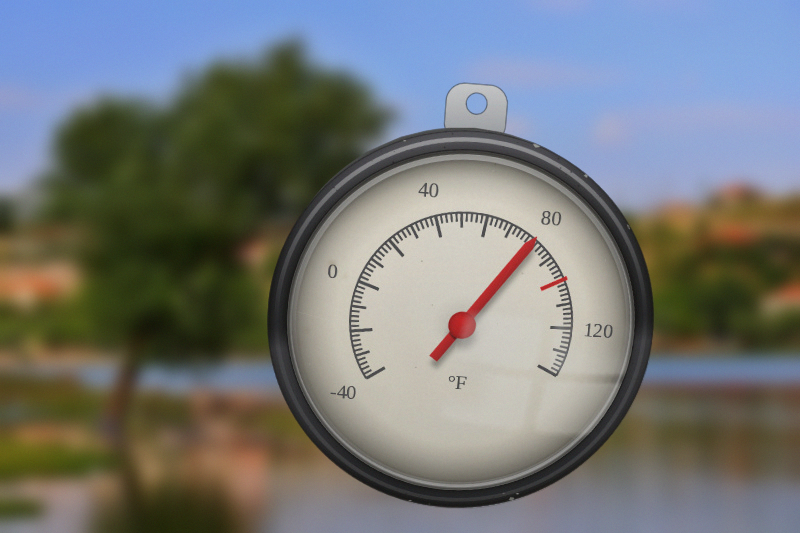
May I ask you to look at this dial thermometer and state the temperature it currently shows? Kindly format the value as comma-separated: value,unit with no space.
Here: 80,°F
